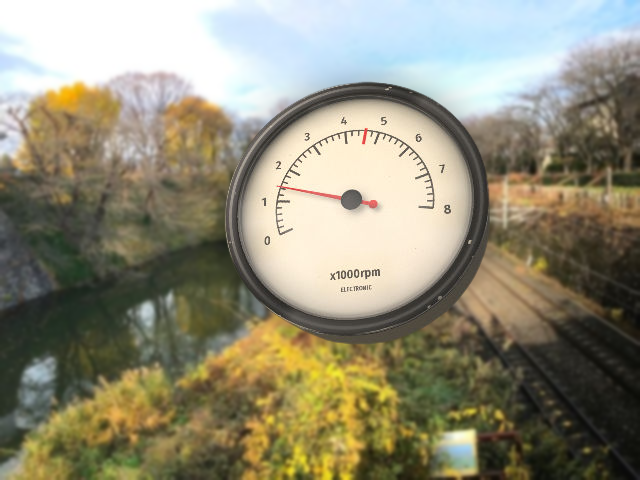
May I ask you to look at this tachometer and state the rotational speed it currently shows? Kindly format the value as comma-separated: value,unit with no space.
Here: 1400,rpm
